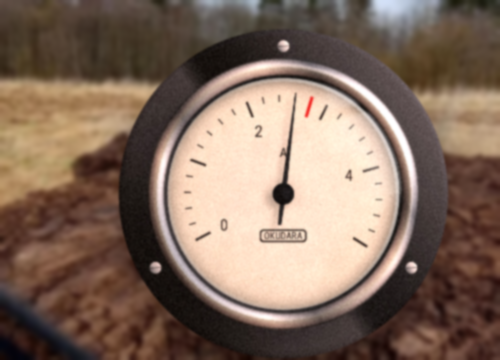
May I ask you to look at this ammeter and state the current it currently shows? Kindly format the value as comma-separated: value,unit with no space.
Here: 2.6,A
